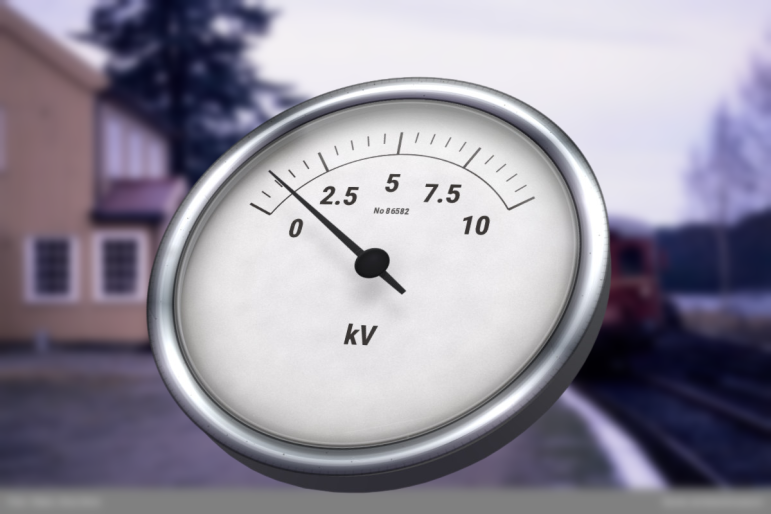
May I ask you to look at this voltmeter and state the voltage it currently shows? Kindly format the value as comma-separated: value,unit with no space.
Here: 1,kV
